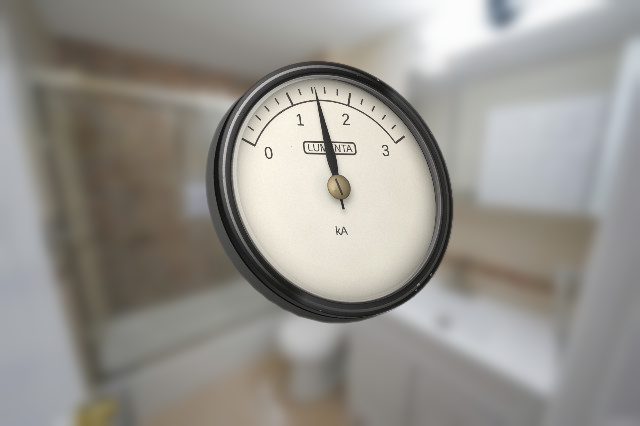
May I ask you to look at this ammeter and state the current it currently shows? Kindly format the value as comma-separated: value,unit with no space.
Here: 1.4,kA
